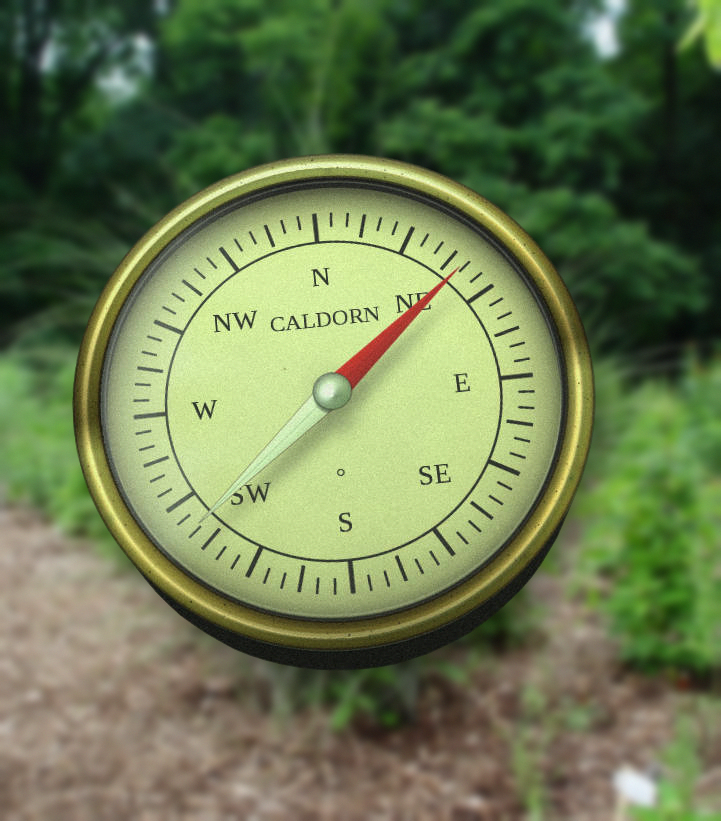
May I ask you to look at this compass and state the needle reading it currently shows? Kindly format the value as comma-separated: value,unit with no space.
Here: 50,°
